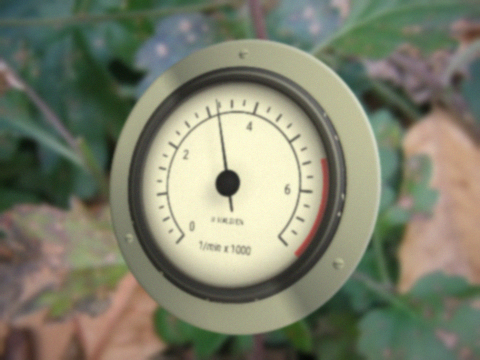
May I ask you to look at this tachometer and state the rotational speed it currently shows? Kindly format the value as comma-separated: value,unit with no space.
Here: 3250,rpm
